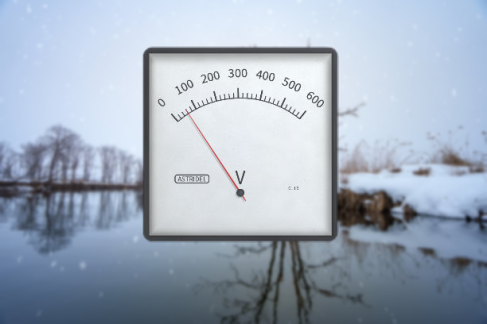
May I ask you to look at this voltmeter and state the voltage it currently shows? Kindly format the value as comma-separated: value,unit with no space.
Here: 60,V
